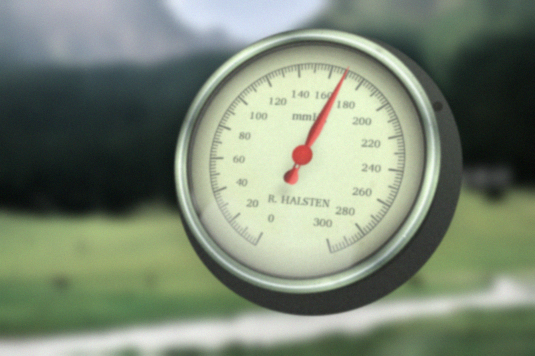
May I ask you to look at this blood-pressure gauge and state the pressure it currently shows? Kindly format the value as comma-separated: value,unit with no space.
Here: 170,mmHg
